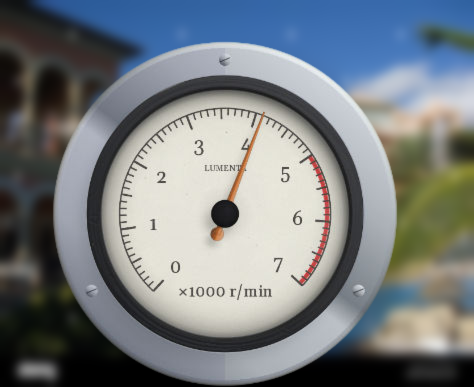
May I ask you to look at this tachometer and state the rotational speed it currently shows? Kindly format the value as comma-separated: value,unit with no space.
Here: 4100,rpm
